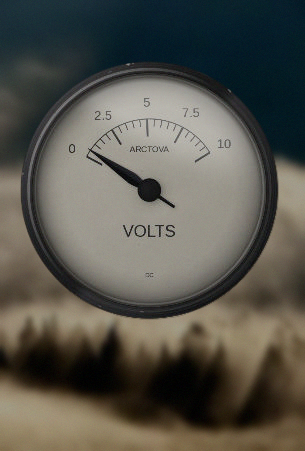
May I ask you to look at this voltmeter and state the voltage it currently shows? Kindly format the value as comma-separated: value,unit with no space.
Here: 0.5,V
